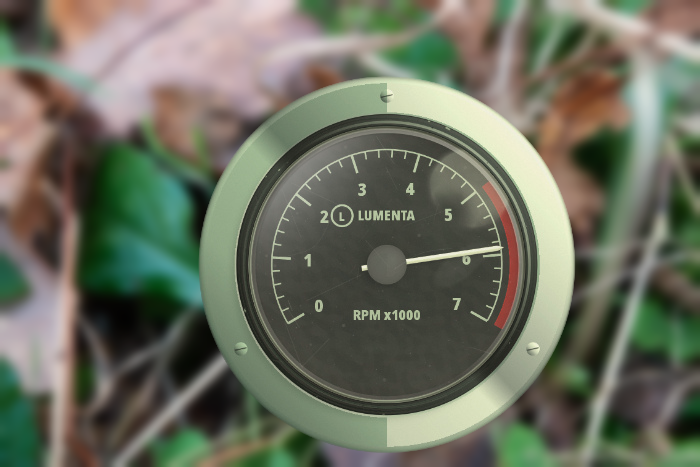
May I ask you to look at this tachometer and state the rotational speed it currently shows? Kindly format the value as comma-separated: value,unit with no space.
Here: 5900,rpm
